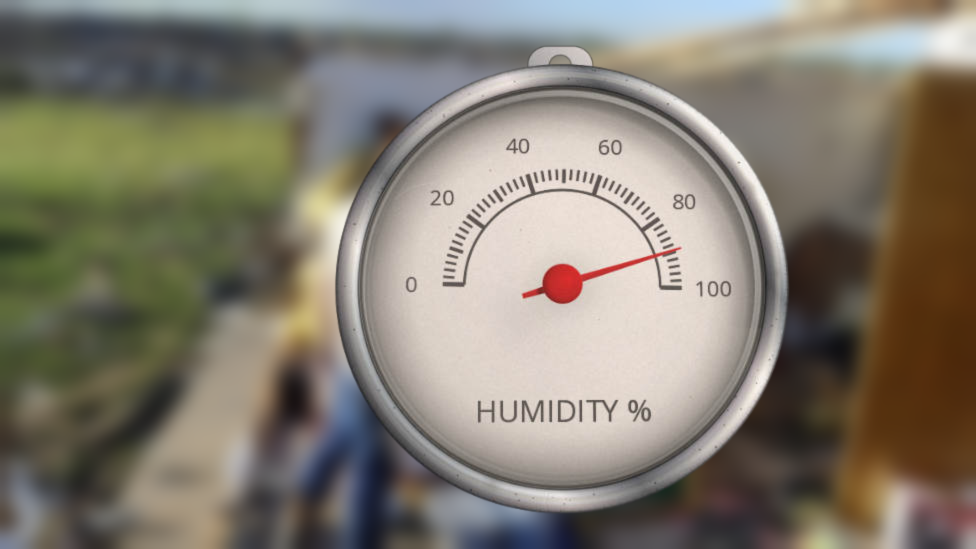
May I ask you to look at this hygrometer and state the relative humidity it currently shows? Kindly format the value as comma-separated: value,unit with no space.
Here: 90,%
